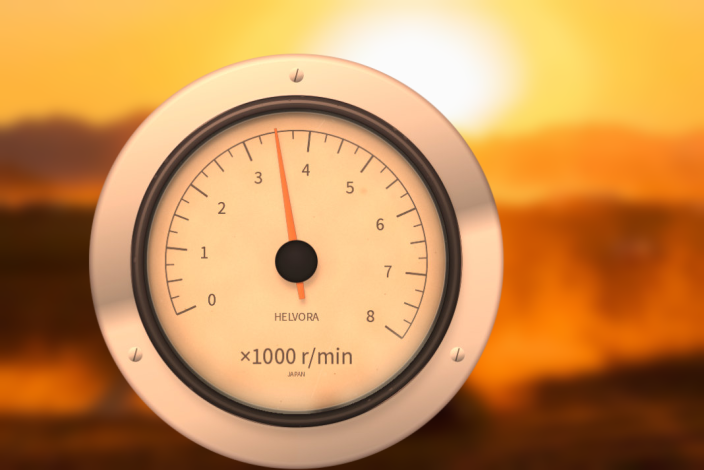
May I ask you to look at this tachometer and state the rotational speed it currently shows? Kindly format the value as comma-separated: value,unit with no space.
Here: 3500,rpm
